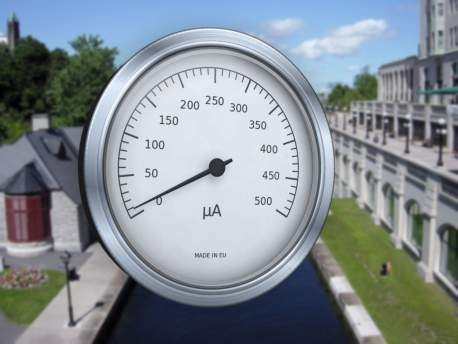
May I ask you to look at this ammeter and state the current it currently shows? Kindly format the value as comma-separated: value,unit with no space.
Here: 10,µA
